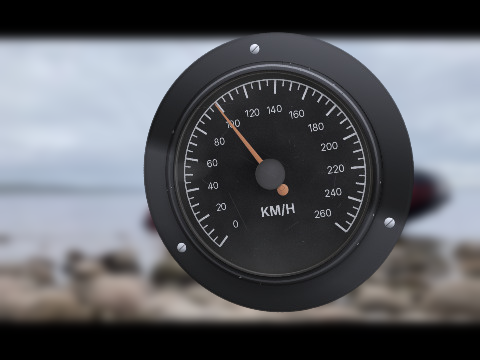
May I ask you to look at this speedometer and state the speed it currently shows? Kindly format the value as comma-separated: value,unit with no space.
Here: 100,km/h
